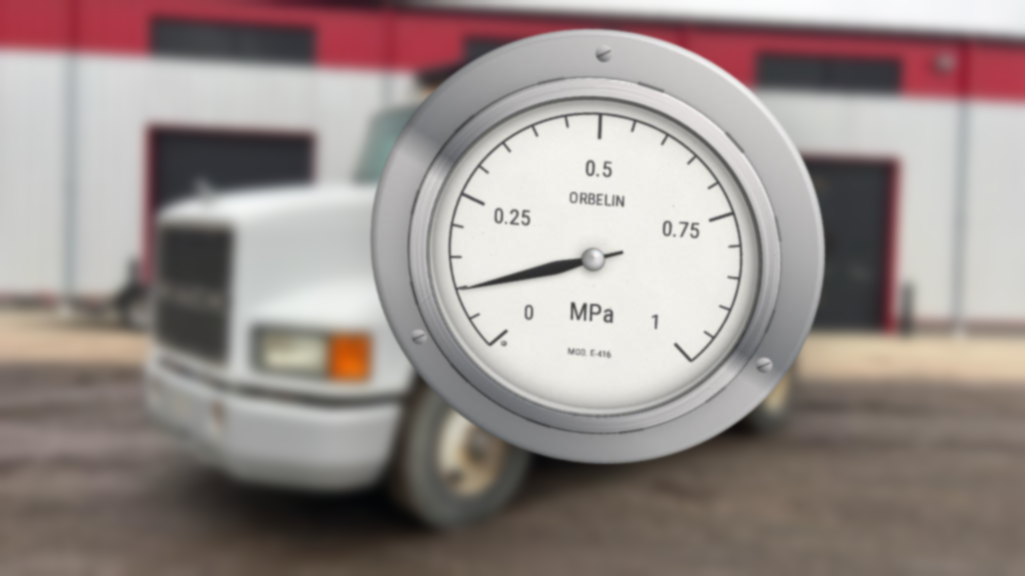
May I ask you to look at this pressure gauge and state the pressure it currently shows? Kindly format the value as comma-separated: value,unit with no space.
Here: 0.1,MPa
